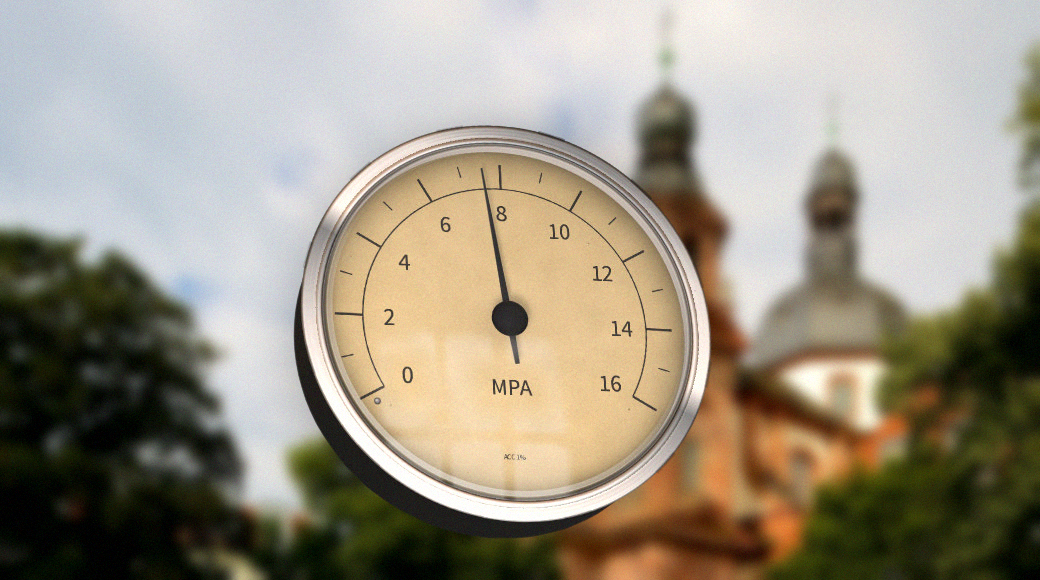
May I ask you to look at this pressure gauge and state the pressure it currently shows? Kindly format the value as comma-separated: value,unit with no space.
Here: 7.5,MPa
